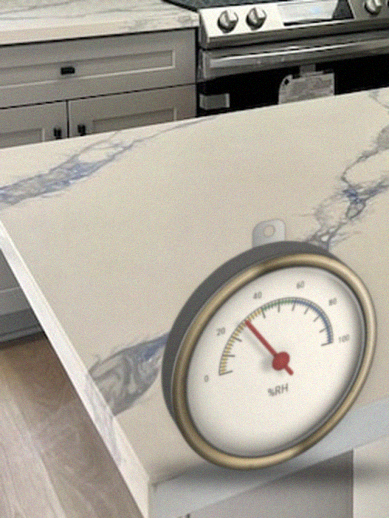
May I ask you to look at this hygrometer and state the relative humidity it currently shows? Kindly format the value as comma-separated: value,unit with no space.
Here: 30,%
